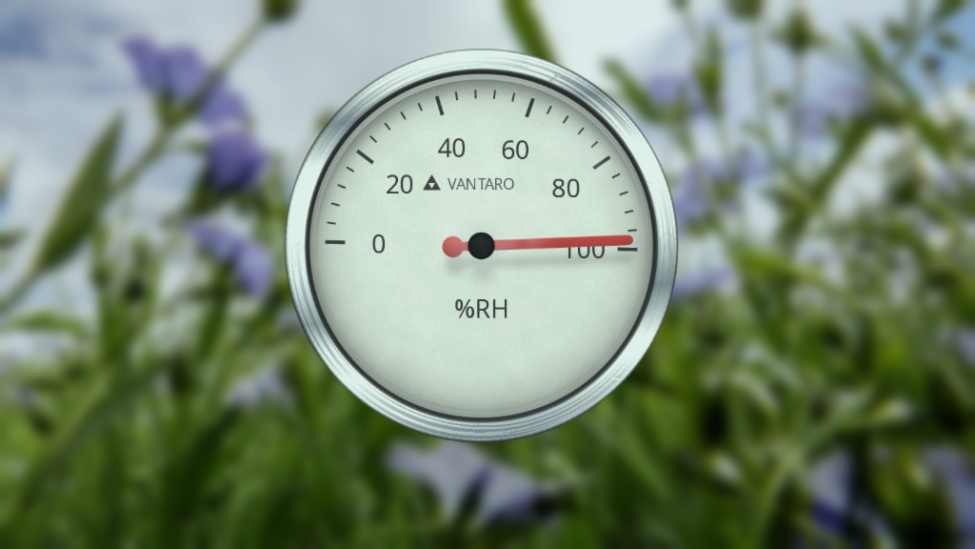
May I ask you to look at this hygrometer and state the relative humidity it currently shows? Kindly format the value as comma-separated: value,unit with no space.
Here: 98,%
